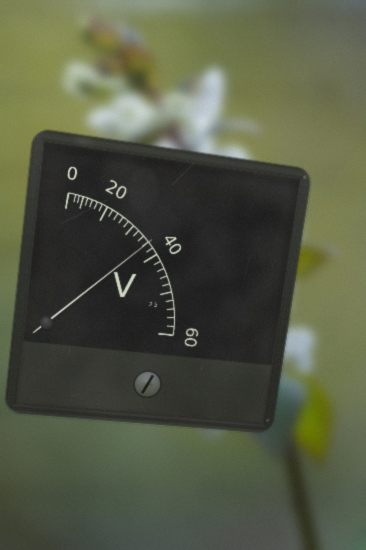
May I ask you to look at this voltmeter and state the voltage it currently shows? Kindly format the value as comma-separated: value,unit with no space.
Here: 36,V
